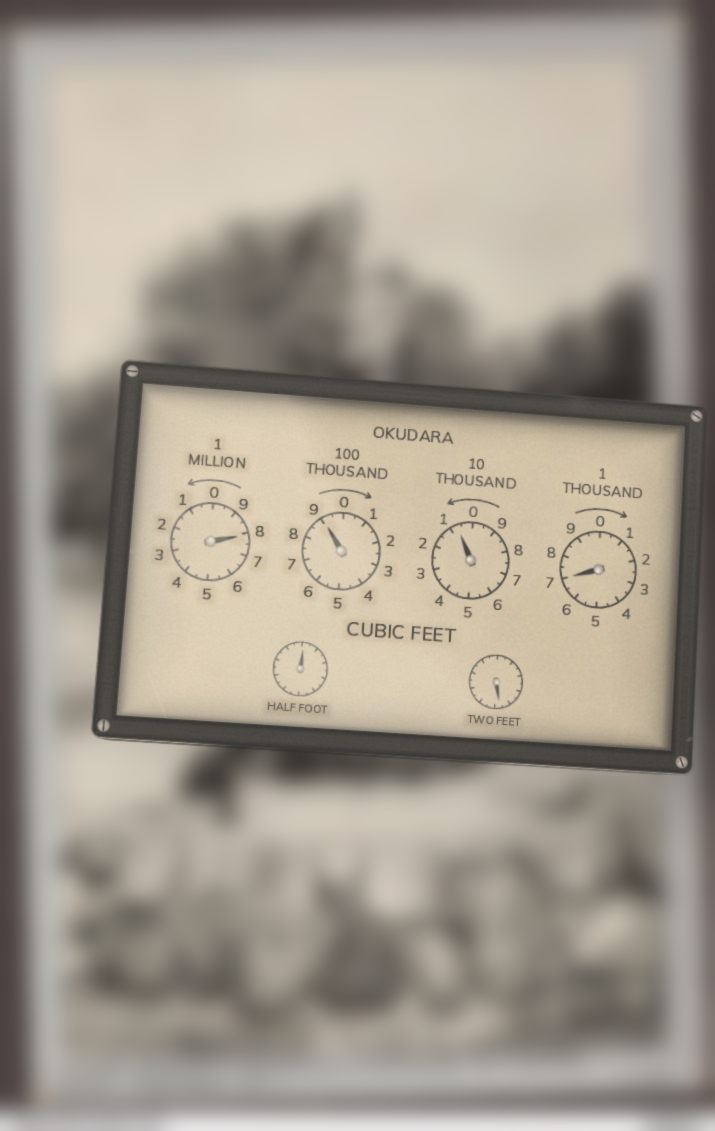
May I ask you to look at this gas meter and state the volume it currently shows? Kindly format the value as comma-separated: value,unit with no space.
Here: 790700,ft³
